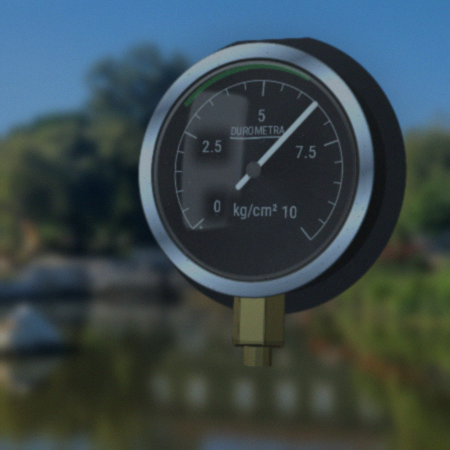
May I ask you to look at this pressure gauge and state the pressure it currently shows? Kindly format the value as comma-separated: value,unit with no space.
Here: 6.5,kg/cm²
